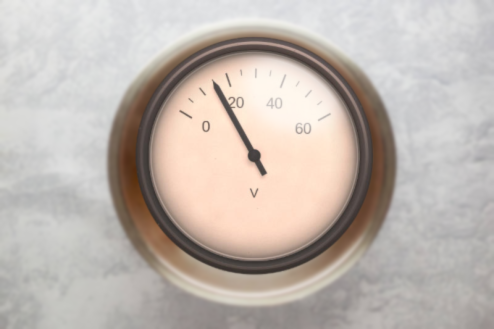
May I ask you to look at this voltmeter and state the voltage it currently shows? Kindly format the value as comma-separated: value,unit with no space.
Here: 15,V
